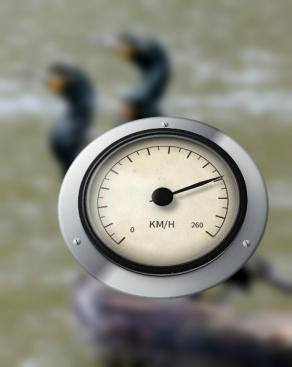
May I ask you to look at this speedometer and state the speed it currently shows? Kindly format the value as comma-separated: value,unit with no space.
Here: 200,km/h
